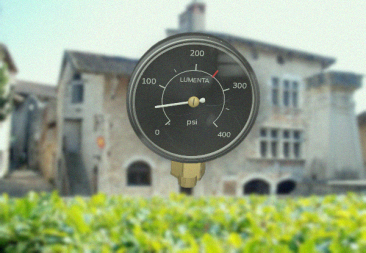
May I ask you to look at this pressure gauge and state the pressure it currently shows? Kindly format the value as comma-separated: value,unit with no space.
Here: 50,psi
